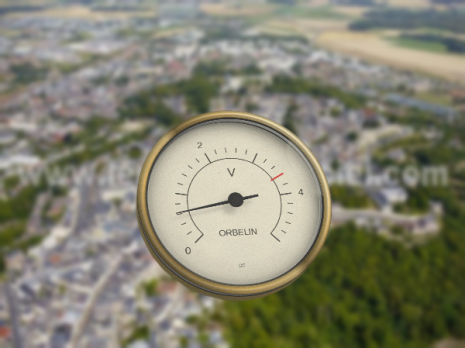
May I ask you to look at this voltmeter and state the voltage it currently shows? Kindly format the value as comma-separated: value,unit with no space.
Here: 0.6,V
